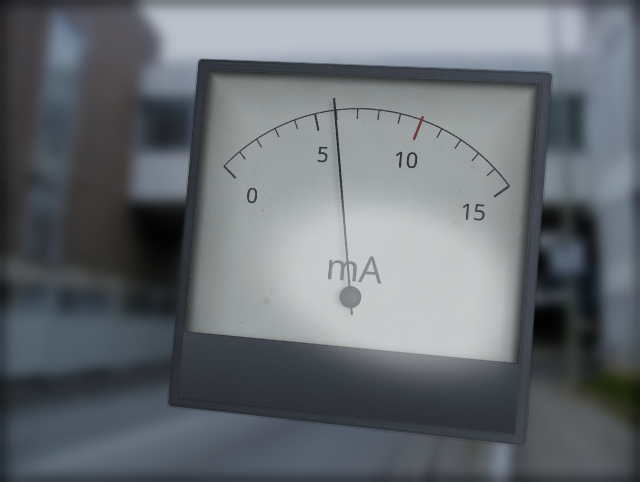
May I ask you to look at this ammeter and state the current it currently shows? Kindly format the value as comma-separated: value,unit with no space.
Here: 6,mA
